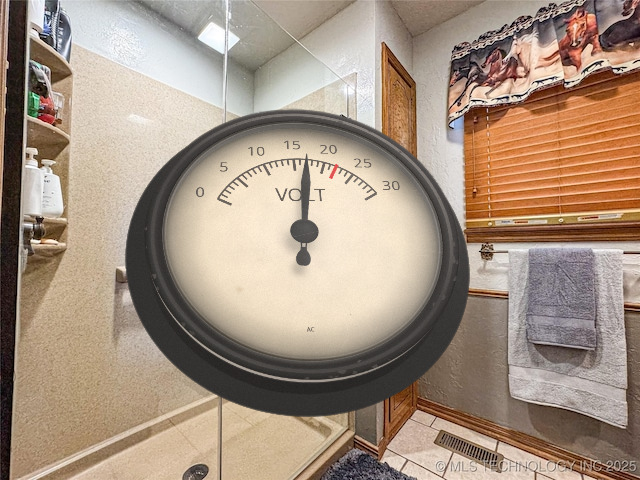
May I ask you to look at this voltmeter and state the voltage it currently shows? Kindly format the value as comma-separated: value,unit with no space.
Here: 17,V
